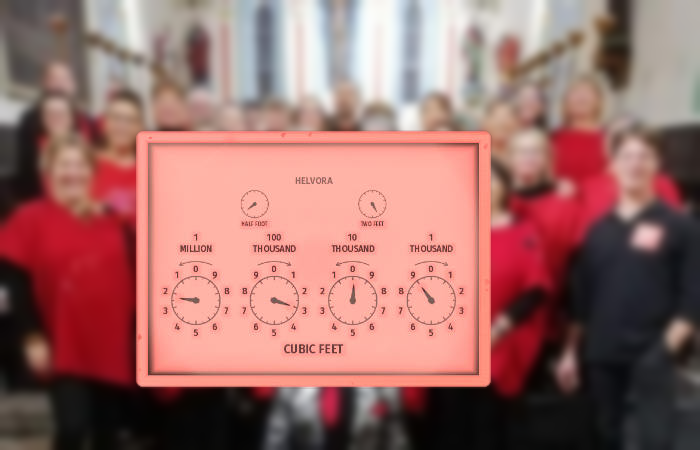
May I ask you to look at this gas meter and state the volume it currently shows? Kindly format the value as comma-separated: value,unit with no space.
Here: 229900,ft³
